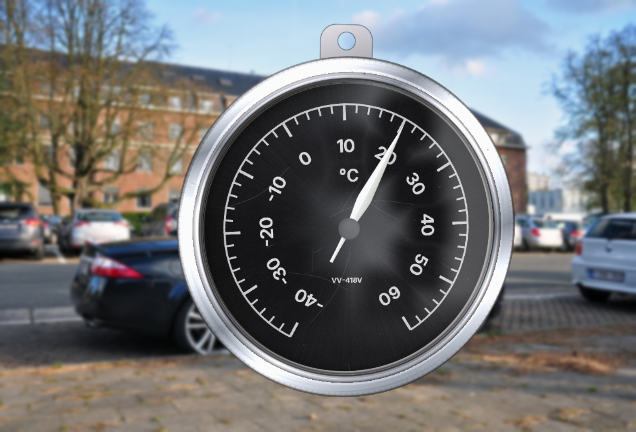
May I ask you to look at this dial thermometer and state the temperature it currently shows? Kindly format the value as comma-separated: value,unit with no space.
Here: 20,°C
